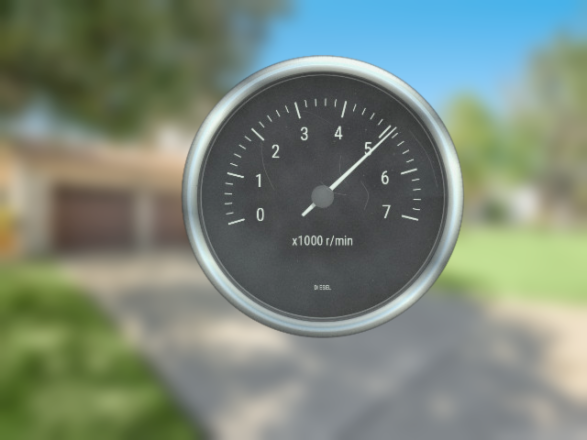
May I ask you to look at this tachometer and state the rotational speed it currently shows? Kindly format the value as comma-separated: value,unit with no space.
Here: 5100,rpm
